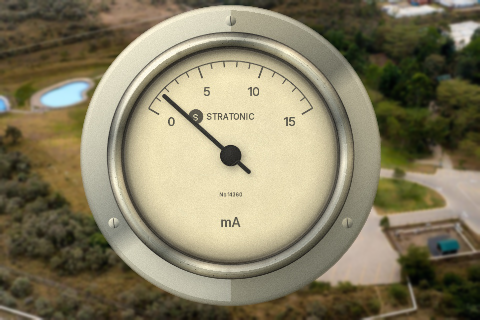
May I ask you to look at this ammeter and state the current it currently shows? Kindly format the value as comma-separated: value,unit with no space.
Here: 1.5,mA
